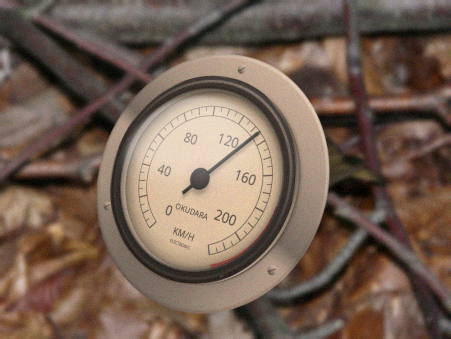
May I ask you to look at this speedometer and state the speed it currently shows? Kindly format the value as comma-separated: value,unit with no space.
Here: 135,km/h
